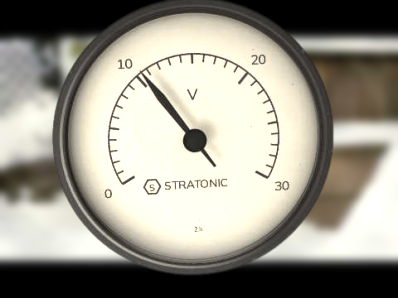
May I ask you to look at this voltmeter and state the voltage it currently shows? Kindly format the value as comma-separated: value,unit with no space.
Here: 10.5,V
